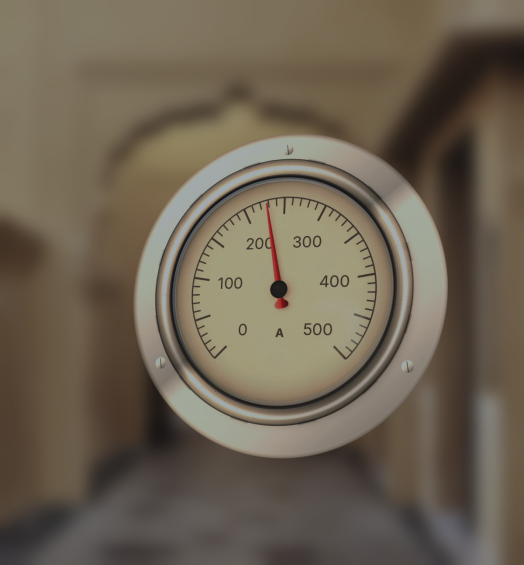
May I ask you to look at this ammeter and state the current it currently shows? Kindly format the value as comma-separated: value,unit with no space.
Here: 230,A
